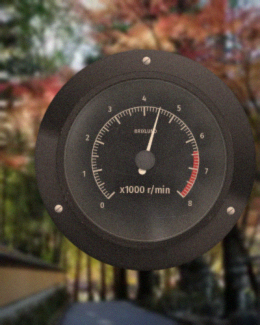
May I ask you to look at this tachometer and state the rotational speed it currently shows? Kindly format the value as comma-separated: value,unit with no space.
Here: 4500,rpm
